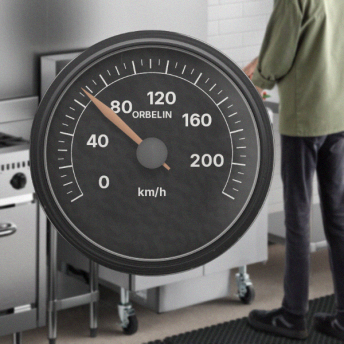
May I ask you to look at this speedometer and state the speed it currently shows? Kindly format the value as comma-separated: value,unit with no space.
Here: 67.5,km/h
